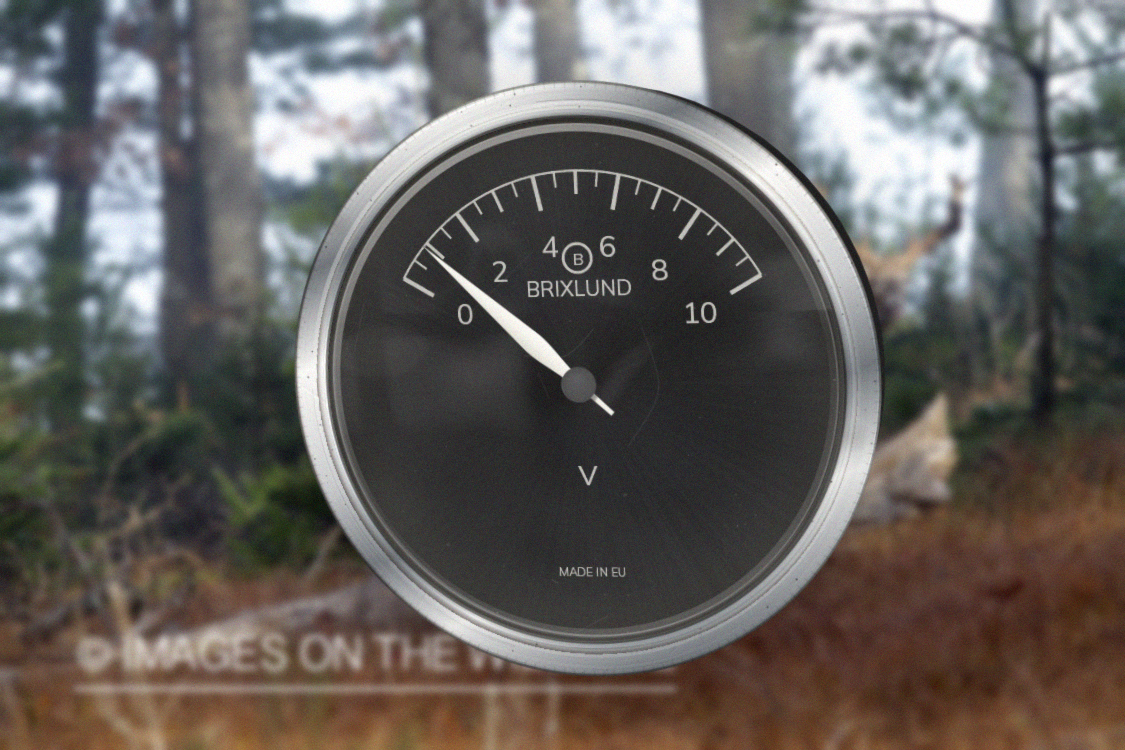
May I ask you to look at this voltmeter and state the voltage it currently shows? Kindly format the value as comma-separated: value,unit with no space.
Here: 1,V
